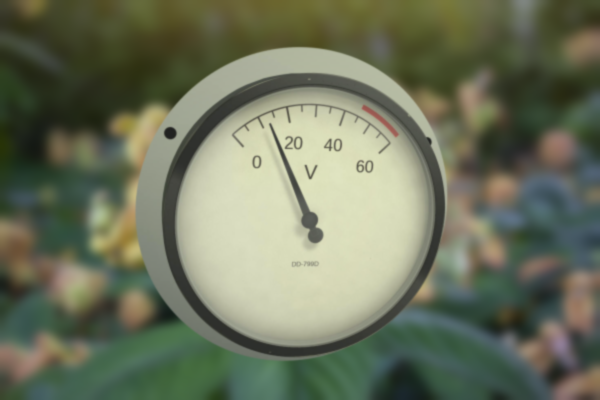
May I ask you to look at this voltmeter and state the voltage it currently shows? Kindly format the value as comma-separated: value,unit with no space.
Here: 12.5,V
